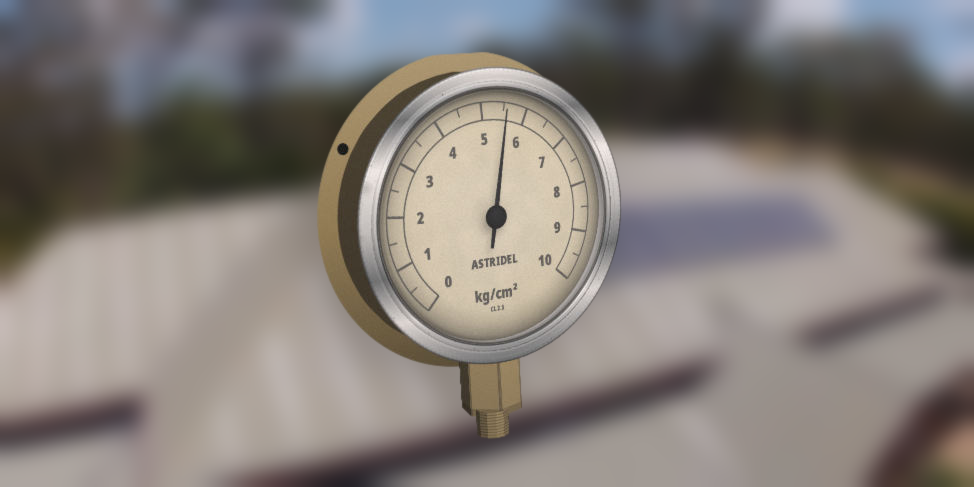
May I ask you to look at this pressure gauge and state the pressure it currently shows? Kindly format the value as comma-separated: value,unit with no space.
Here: 5.5,kg/cm²
